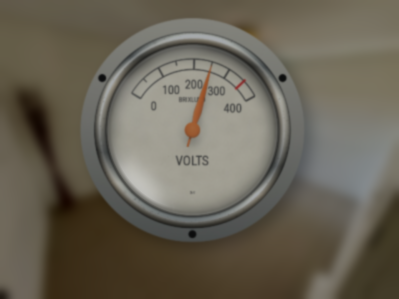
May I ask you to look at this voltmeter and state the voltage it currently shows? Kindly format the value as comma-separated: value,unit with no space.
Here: 250,V
